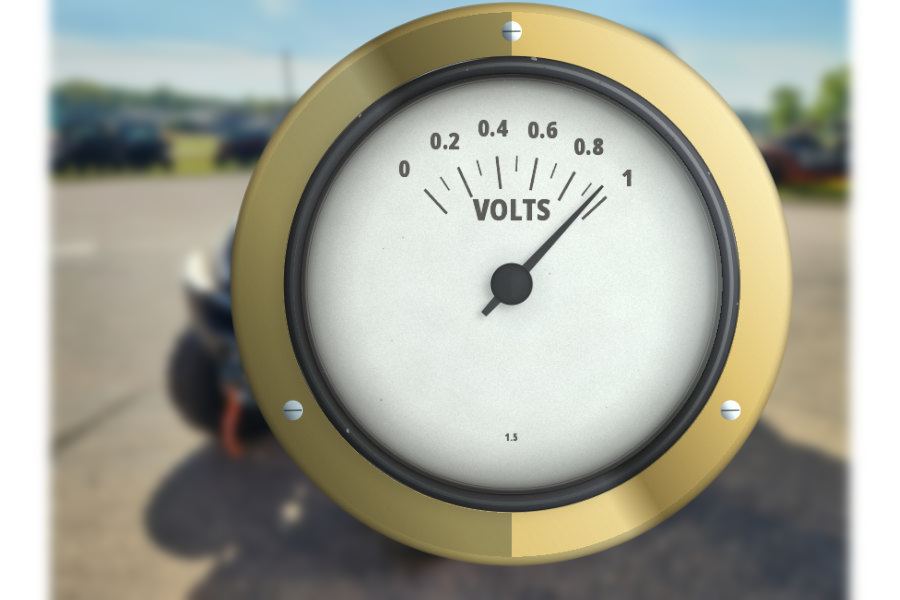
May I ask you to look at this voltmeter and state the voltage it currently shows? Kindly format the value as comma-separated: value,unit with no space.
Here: 0.95,V
